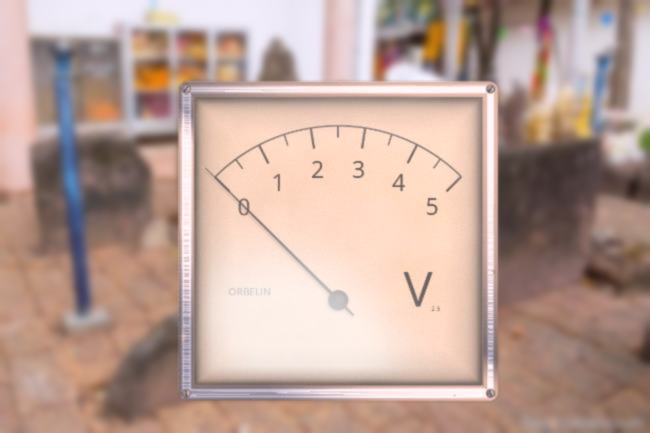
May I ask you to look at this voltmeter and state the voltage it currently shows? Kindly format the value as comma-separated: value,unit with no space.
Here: 0,V
